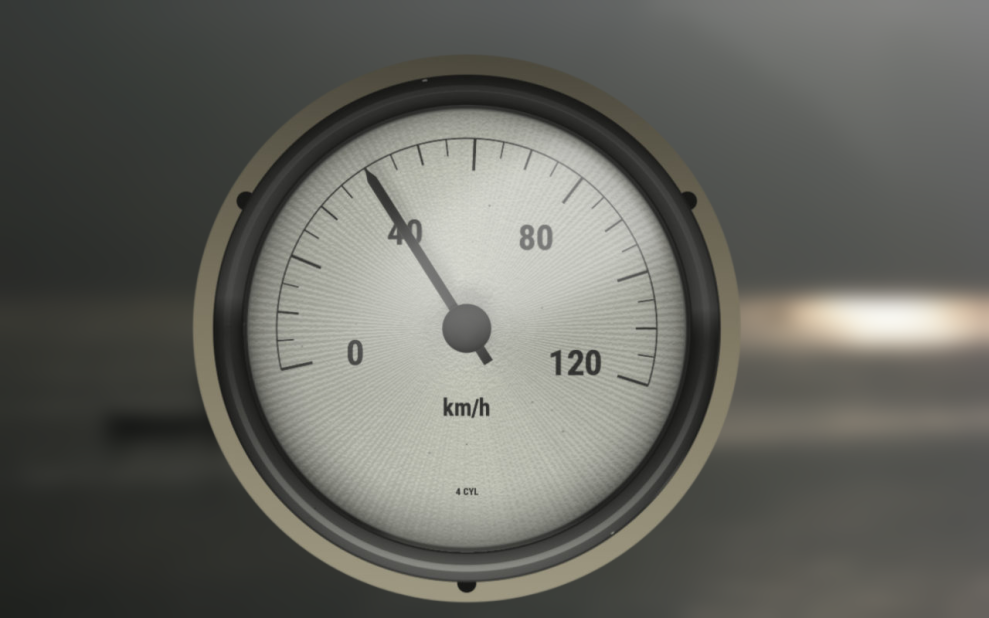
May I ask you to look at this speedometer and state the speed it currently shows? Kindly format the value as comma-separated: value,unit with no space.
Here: 40,km/h
